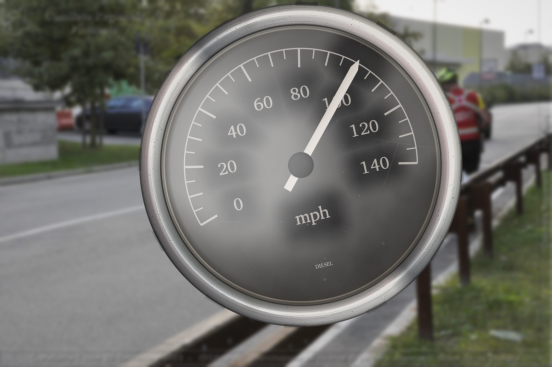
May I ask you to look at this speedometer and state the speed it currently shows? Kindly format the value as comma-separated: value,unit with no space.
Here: 100,mph
